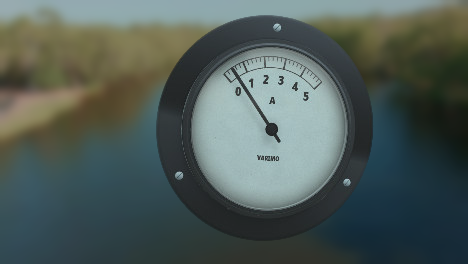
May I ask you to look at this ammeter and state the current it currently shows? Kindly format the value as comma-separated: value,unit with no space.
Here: 0.4,A
